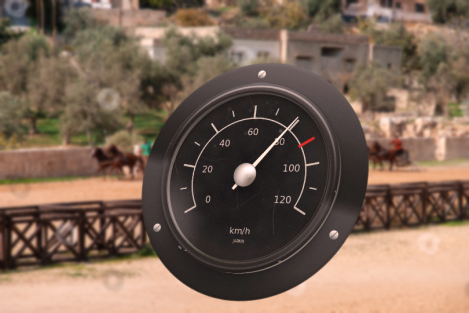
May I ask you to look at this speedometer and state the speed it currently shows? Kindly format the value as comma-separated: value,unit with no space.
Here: 80,km/h
